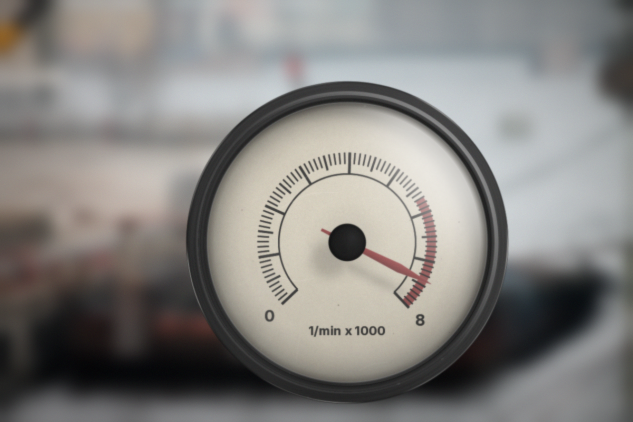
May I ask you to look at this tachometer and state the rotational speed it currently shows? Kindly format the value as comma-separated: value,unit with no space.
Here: 7400,rpm
